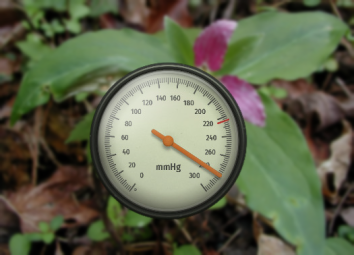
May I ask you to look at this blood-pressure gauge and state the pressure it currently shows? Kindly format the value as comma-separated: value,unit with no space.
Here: 280,mmHg
